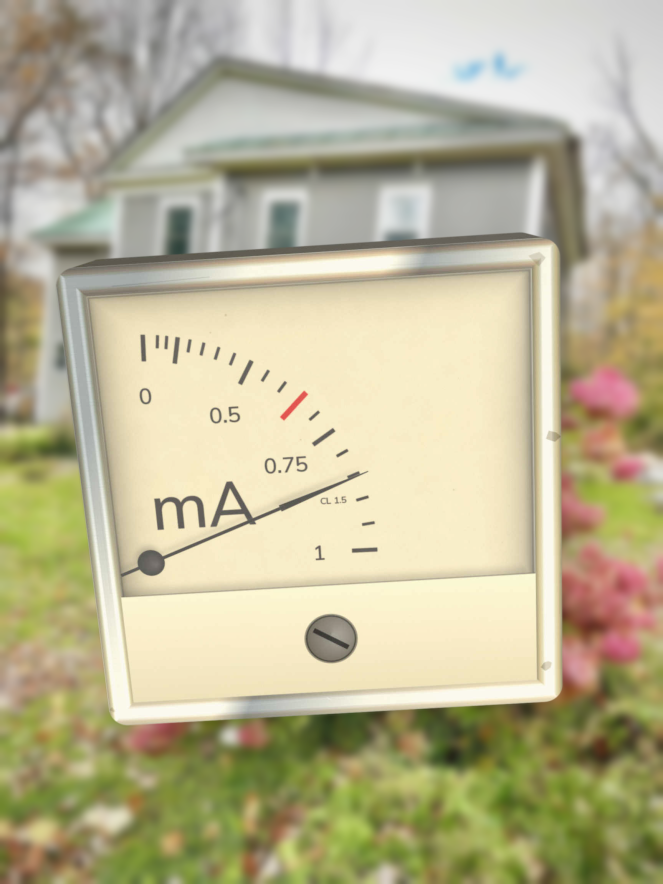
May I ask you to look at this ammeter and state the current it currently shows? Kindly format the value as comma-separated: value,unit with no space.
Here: 0.85,mA
